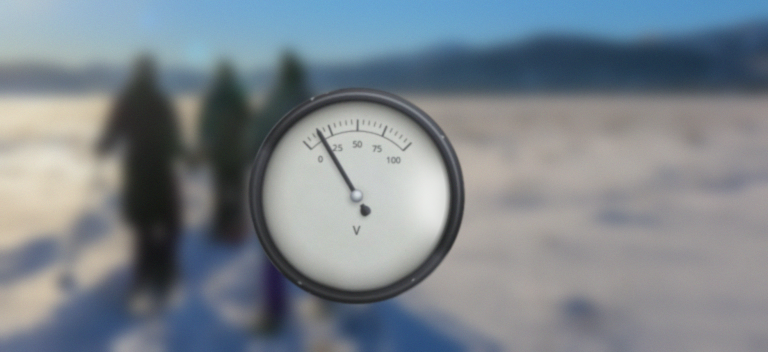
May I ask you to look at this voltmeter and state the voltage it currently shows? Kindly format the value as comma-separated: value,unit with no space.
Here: 15,V
